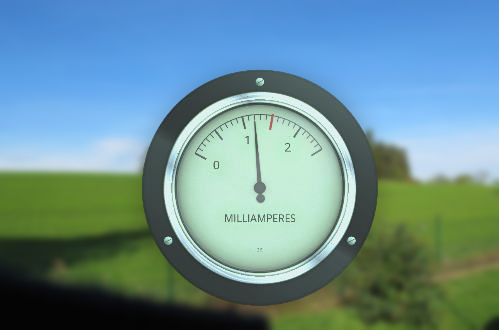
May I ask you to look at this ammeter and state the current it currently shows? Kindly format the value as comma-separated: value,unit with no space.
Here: 1.2,mA
